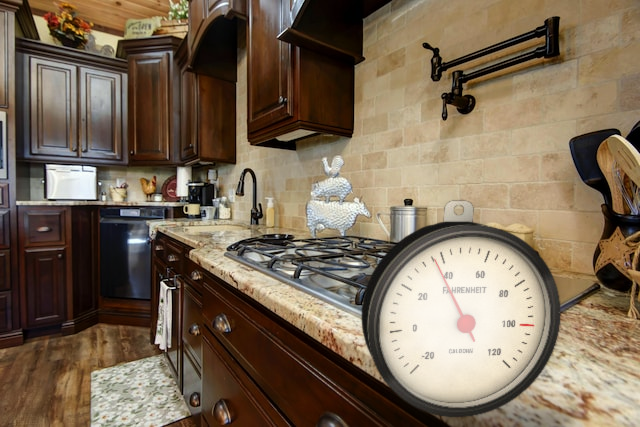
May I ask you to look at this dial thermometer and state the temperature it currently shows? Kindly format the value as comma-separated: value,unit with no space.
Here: 36,°F
